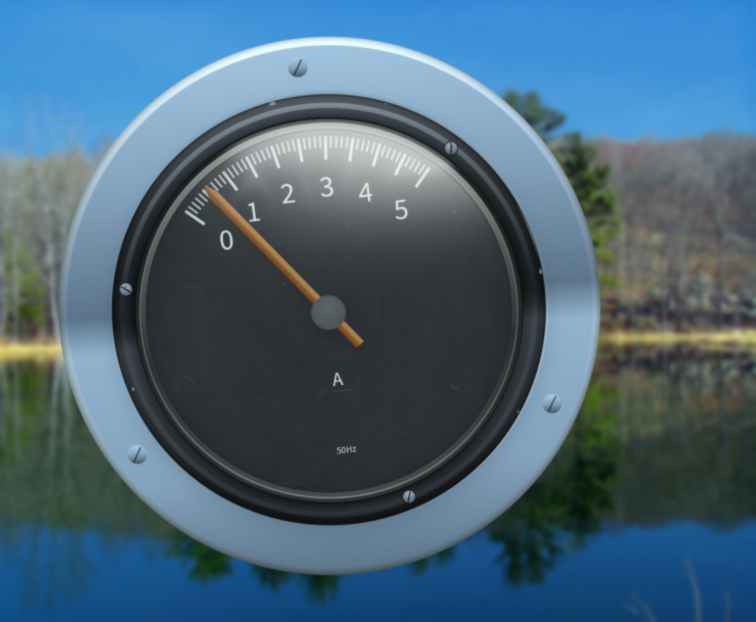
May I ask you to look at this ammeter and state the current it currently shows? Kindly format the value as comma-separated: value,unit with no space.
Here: 0.6,A
